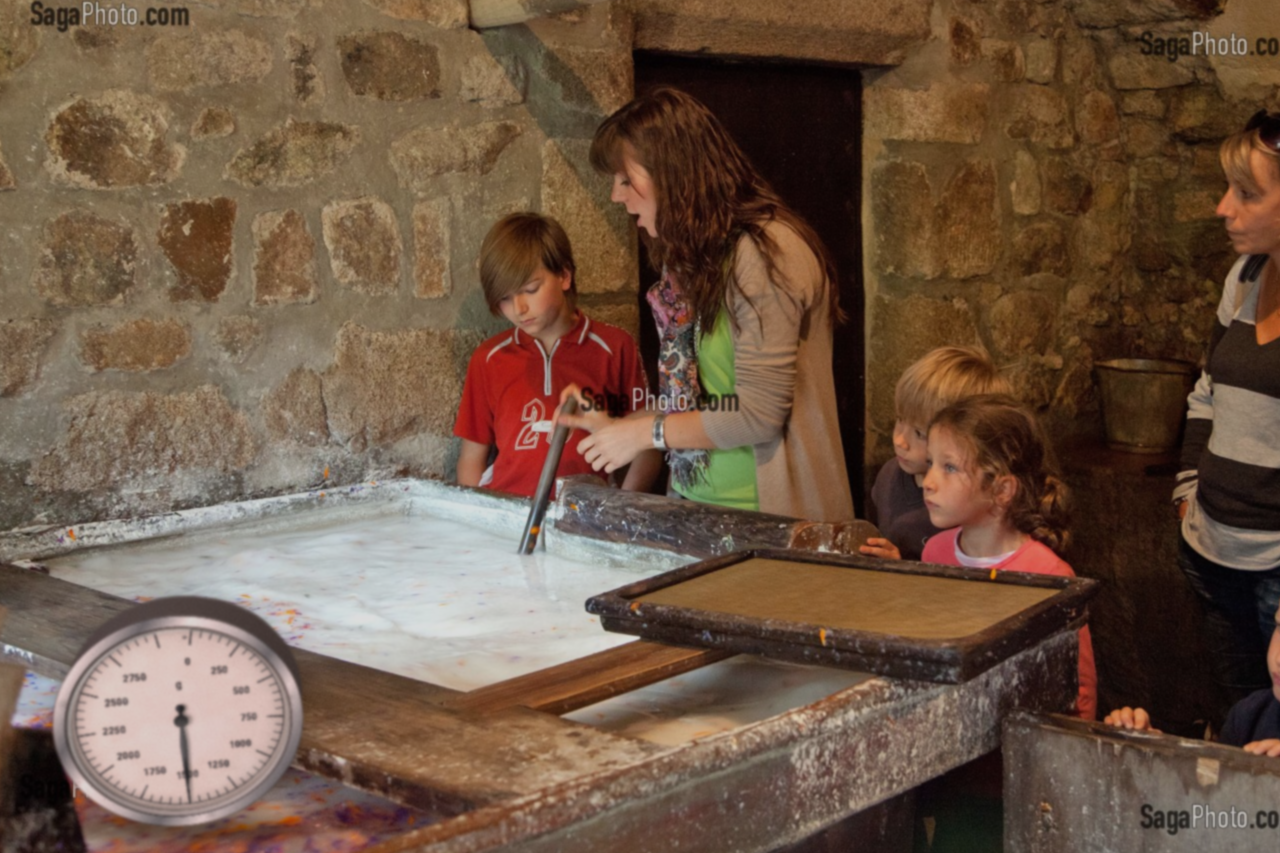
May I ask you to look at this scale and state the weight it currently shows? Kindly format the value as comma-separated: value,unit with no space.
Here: 1500,g
